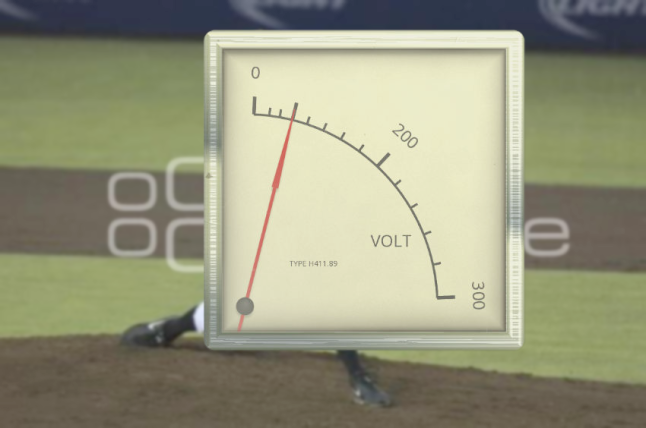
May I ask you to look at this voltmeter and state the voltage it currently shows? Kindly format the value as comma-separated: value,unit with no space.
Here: 100,V
